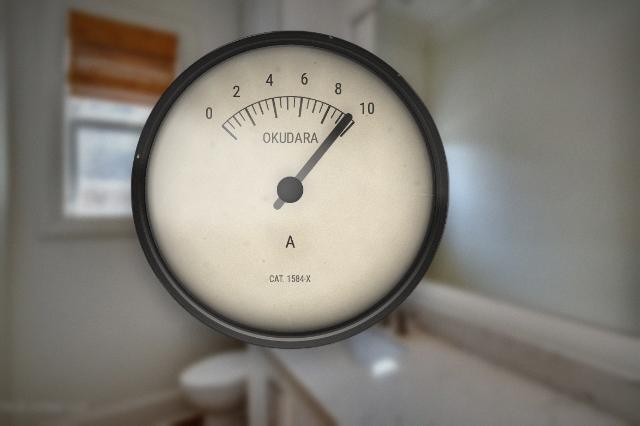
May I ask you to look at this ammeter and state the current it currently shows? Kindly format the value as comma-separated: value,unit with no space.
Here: 9.5,A
